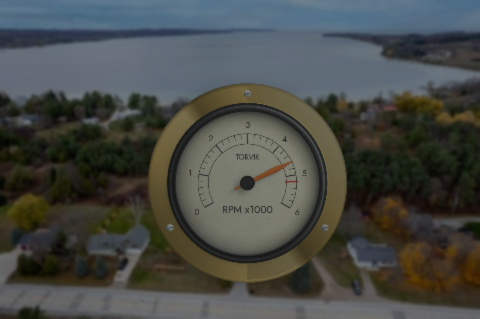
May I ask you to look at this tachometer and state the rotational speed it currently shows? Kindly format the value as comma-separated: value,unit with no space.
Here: 4600,rpm
